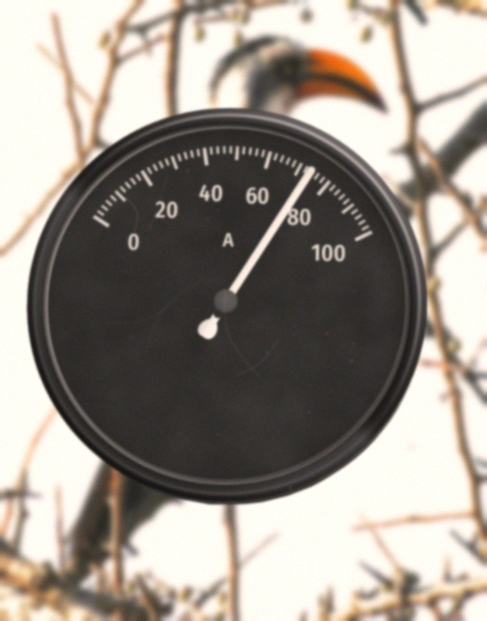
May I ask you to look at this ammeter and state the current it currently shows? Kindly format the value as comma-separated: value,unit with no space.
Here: 74,A
